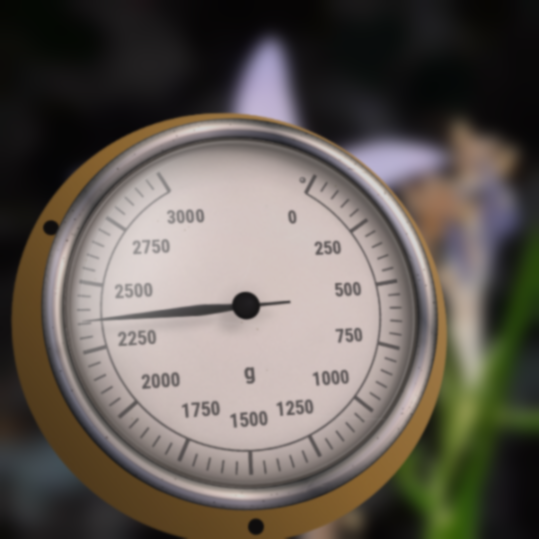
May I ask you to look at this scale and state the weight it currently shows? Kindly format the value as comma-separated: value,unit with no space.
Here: 2350,g
